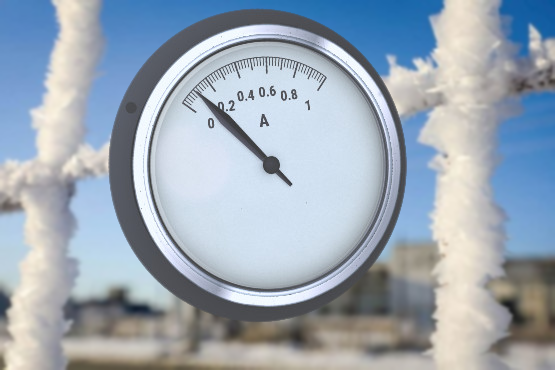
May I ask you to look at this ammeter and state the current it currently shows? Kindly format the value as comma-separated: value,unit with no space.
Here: 0.1,A
